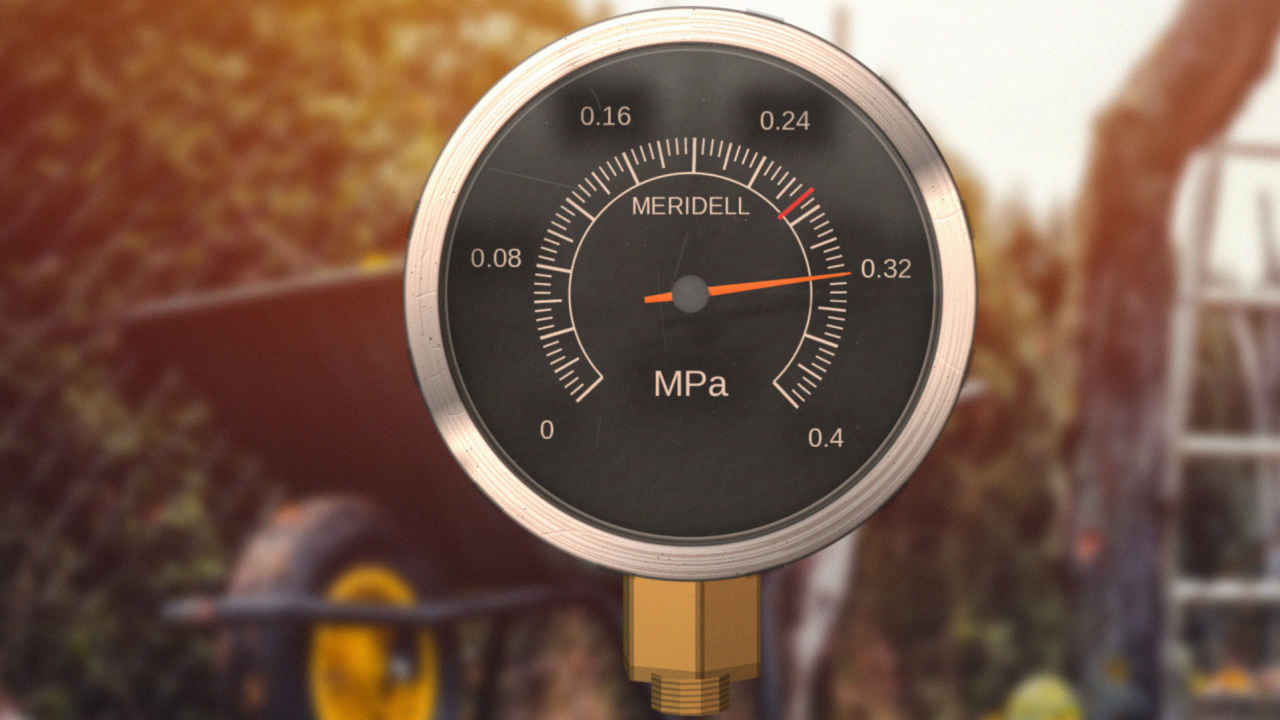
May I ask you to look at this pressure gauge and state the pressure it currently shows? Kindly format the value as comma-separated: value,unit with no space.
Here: 0.32,MPa
